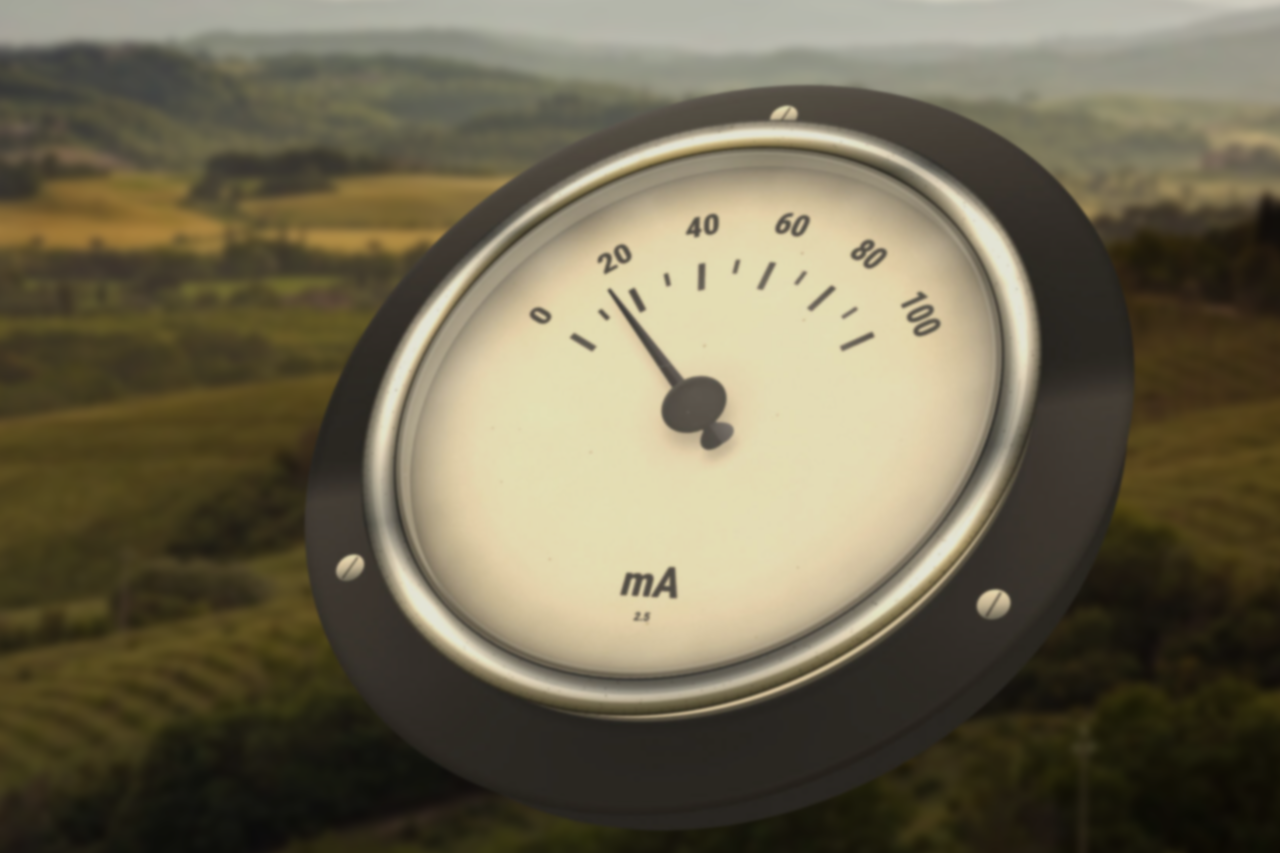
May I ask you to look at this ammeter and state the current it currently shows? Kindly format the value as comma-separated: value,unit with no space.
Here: 15,mA
